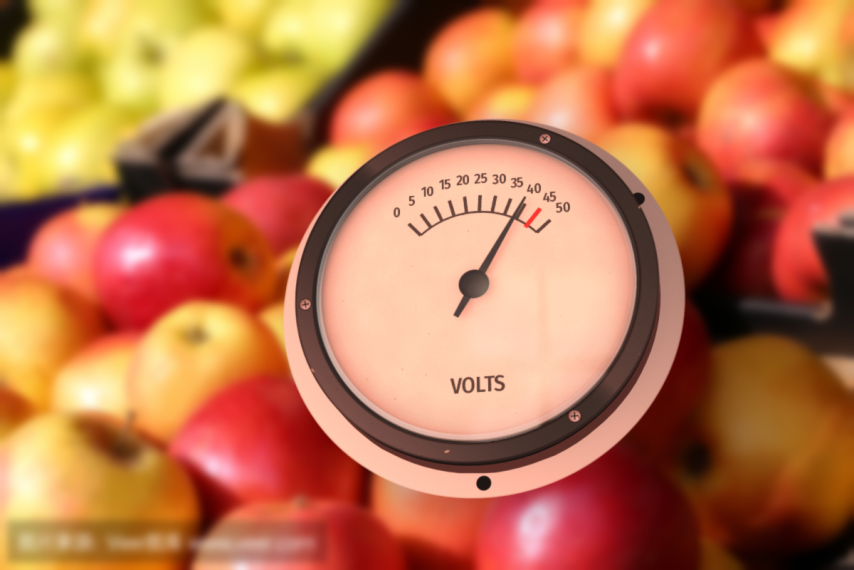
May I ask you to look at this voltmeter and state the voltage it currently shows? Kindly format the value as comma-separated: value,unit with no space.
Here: 40,V
